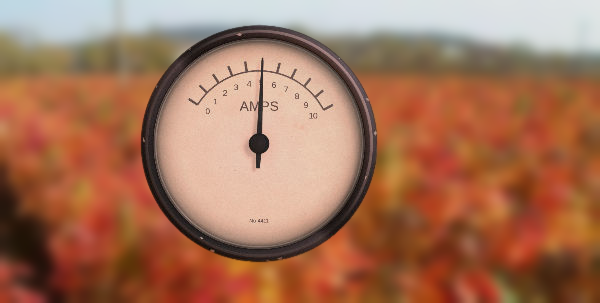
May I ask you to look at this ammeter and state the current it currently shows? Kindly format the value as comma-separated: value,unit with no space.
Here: 5,A
